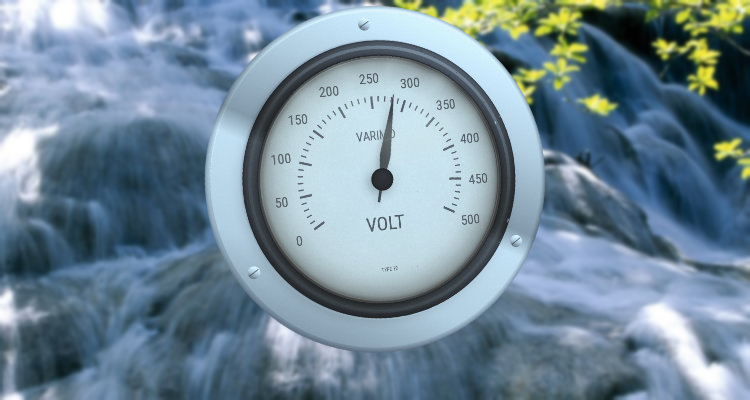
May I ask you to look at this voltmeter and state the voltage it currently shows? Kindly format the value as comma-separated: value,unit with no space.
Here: 280,V
